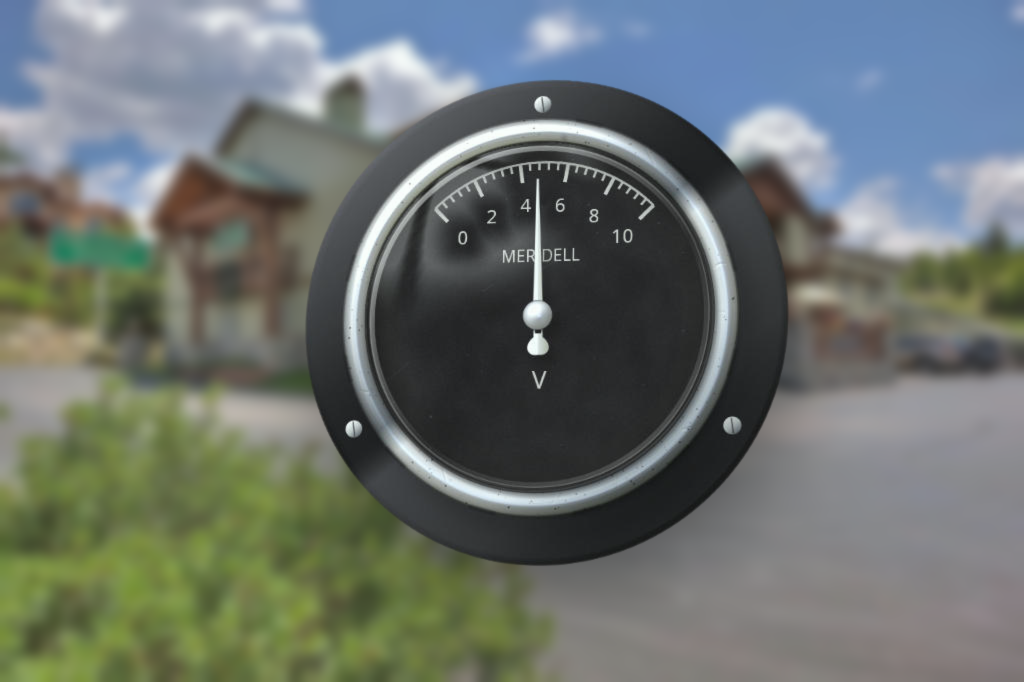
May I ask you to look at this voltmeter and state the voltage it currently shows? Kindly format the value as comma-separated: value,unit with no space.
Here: 4.8,V
